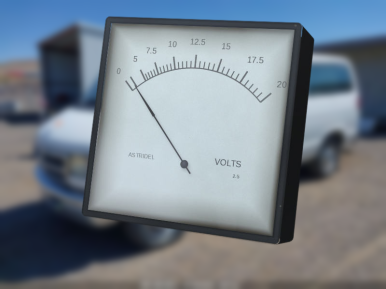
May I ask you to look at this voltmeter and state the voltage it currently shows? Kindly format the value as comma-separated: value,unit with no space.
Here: 2.5,V
